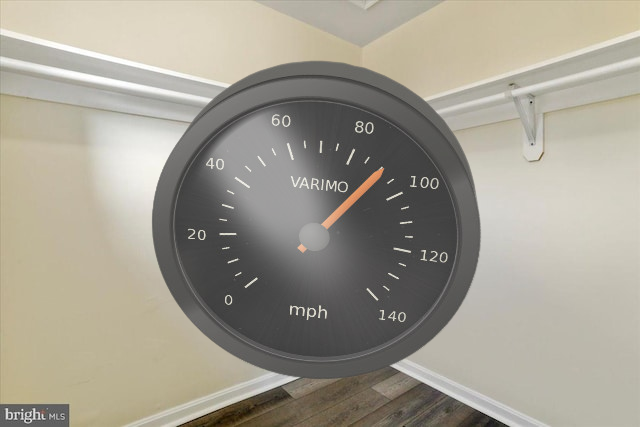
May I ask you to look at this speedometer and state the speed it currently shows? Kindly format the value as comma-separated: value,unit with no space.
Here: 90,mph
